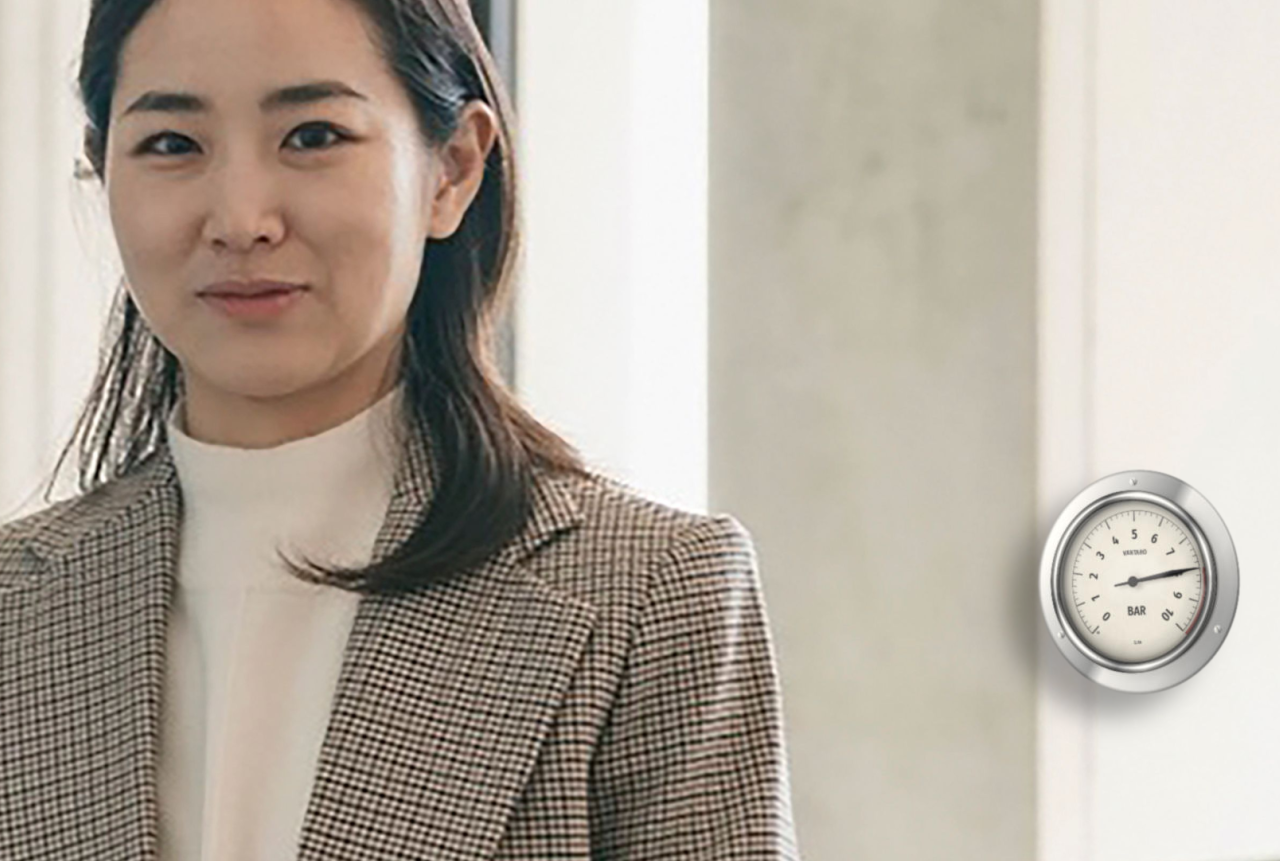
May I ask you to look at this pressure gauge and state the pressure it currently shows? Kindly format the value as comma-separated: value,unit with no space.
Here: 8,bar
